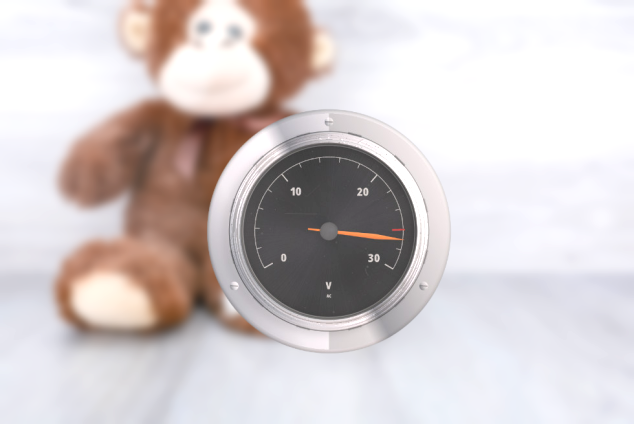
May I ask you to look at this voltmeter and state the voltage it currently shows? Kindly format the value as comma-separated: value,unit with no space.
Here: 27,V
